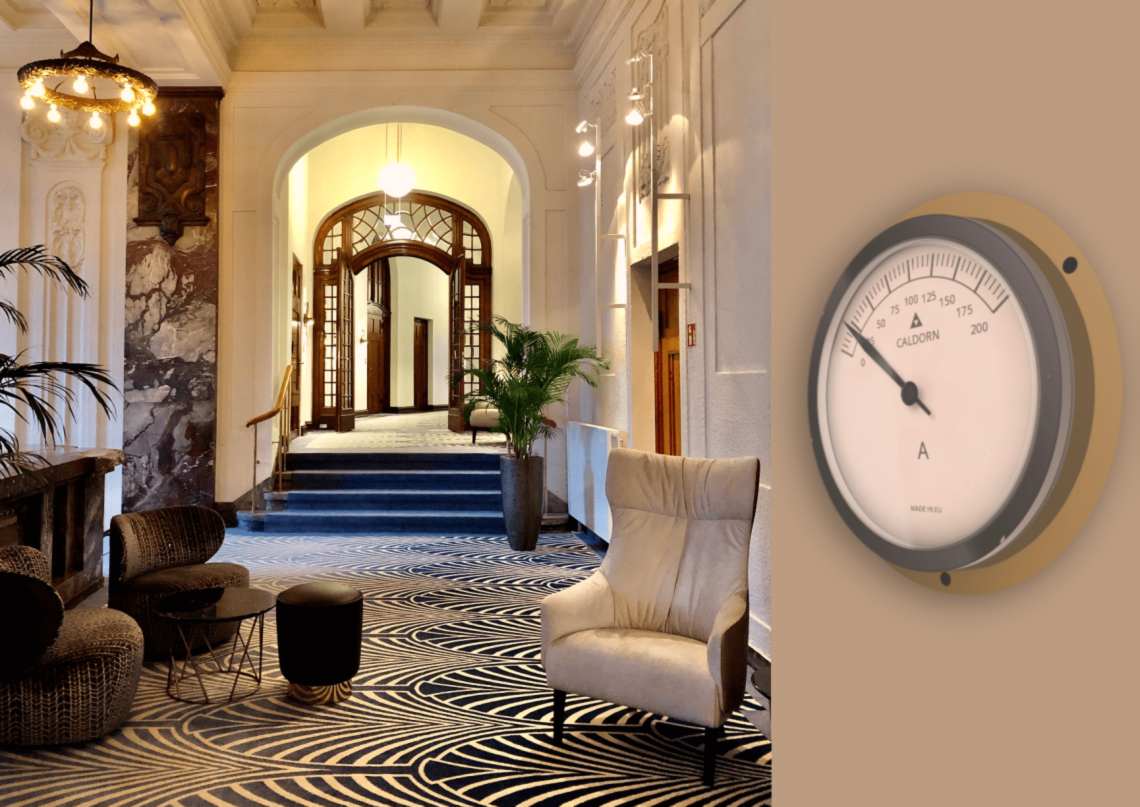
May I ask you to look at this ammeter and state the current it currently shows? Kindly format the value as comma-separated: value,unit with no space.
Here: 25,A
